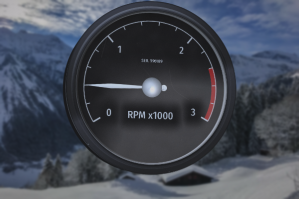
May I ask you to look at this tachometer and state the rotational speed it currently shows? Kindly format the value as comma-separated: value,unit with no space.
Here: 400,rpm
